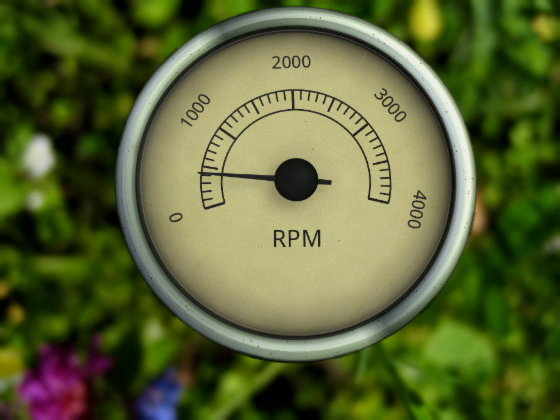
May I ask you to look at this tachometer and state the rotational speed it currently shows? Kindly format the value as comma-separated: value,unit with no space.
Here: 400,rpm
